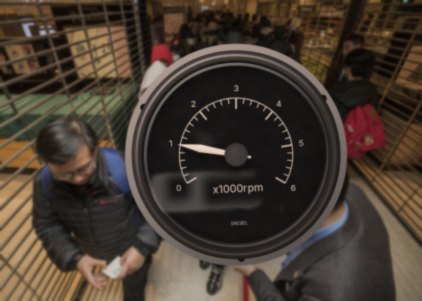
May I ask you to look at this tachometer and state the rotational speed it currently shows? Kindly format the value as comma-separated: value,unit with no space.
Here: 1000,rpm
